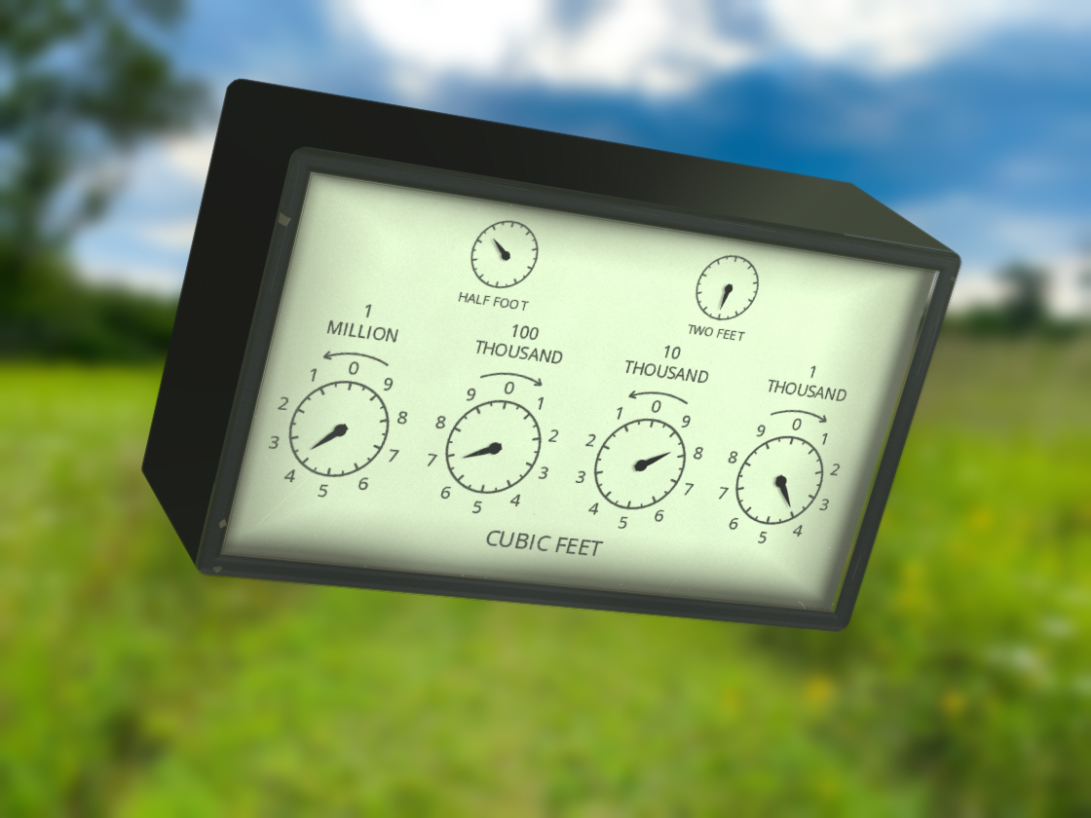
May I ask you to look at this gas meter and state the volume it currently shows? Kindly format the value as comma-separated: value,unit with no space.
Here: 368400,ft³
